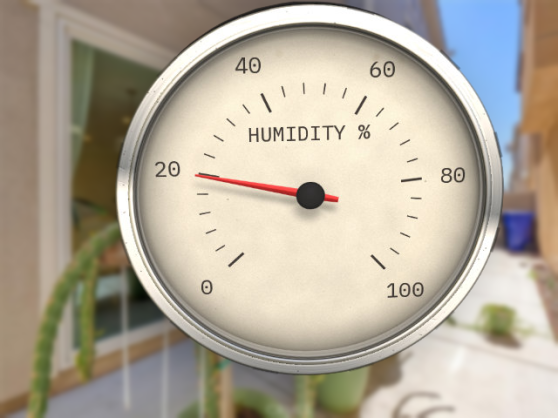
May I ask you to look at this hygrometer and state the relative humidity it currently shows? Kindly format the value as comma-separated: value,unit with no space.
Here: 20,%
